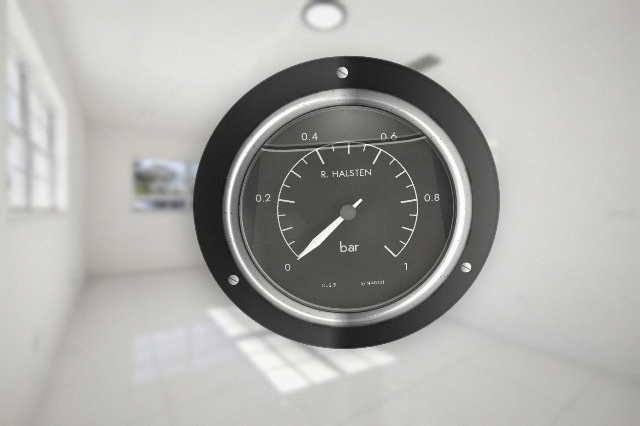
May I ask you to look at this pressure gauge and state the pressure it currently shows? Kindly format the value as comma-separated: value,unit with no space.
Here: 0,bar
